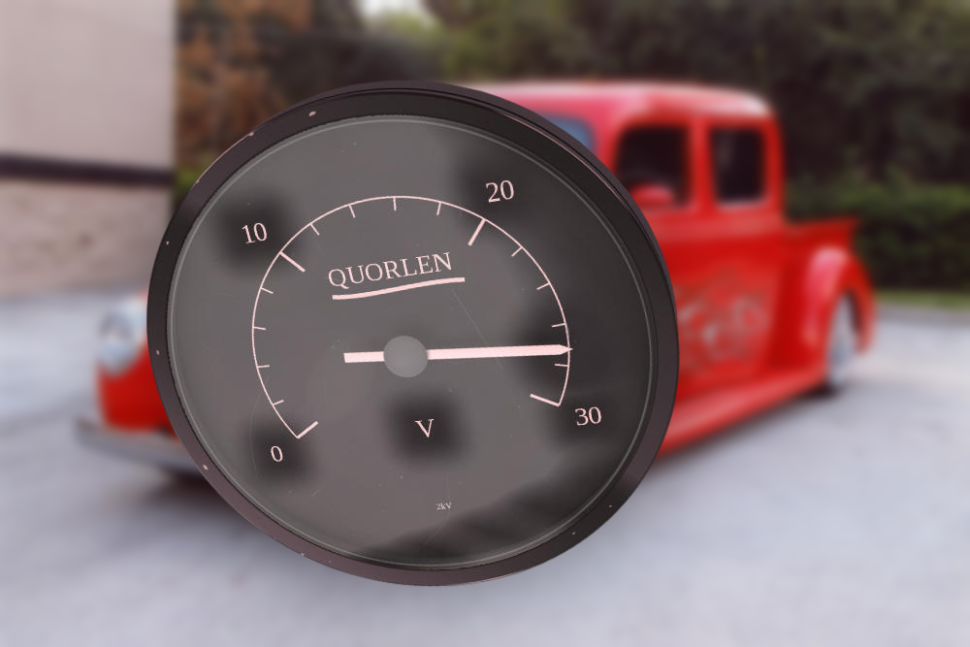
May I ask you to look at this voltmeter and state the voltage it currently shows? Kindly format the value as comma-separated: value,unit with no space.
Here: 27,V
